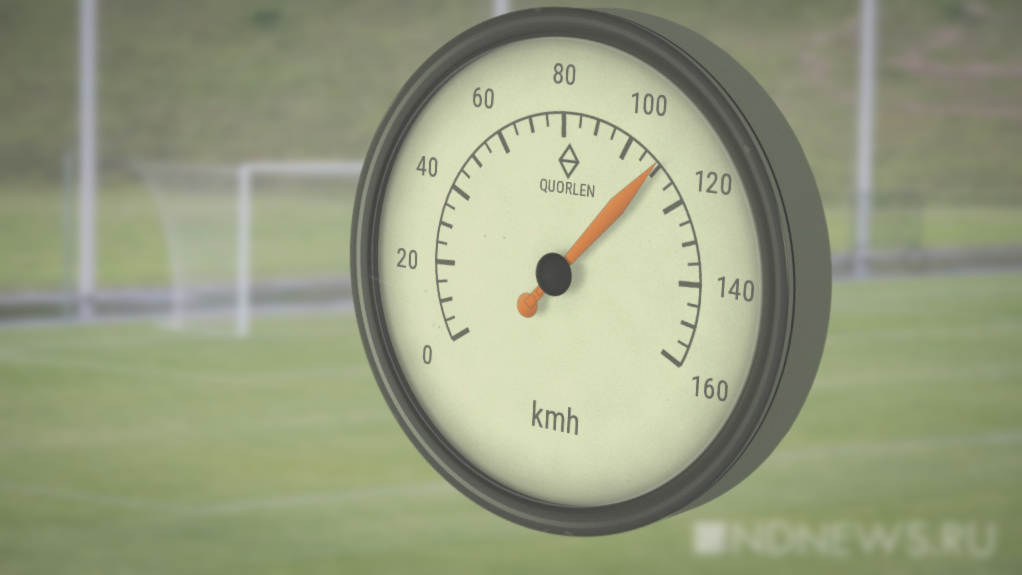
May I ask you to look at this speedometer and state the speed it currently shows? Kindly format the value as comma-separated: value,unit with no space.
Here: 110,km/h
